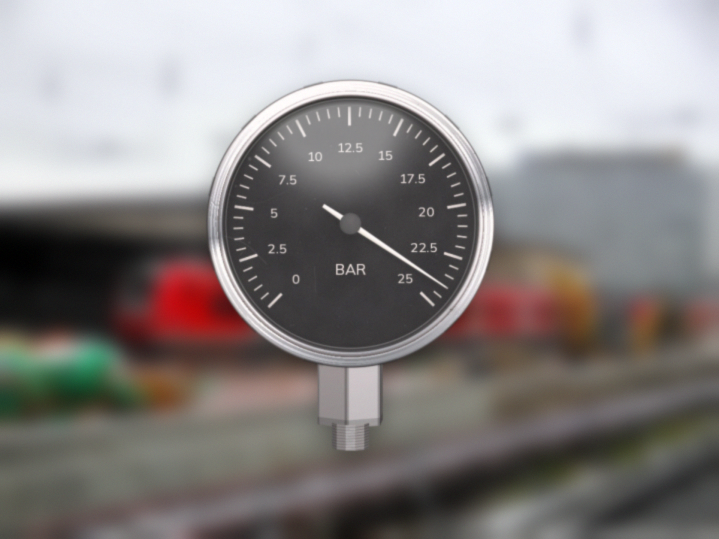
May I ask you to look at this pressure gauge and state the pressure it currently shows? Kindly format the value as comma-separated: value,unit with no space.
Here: 24,bar
